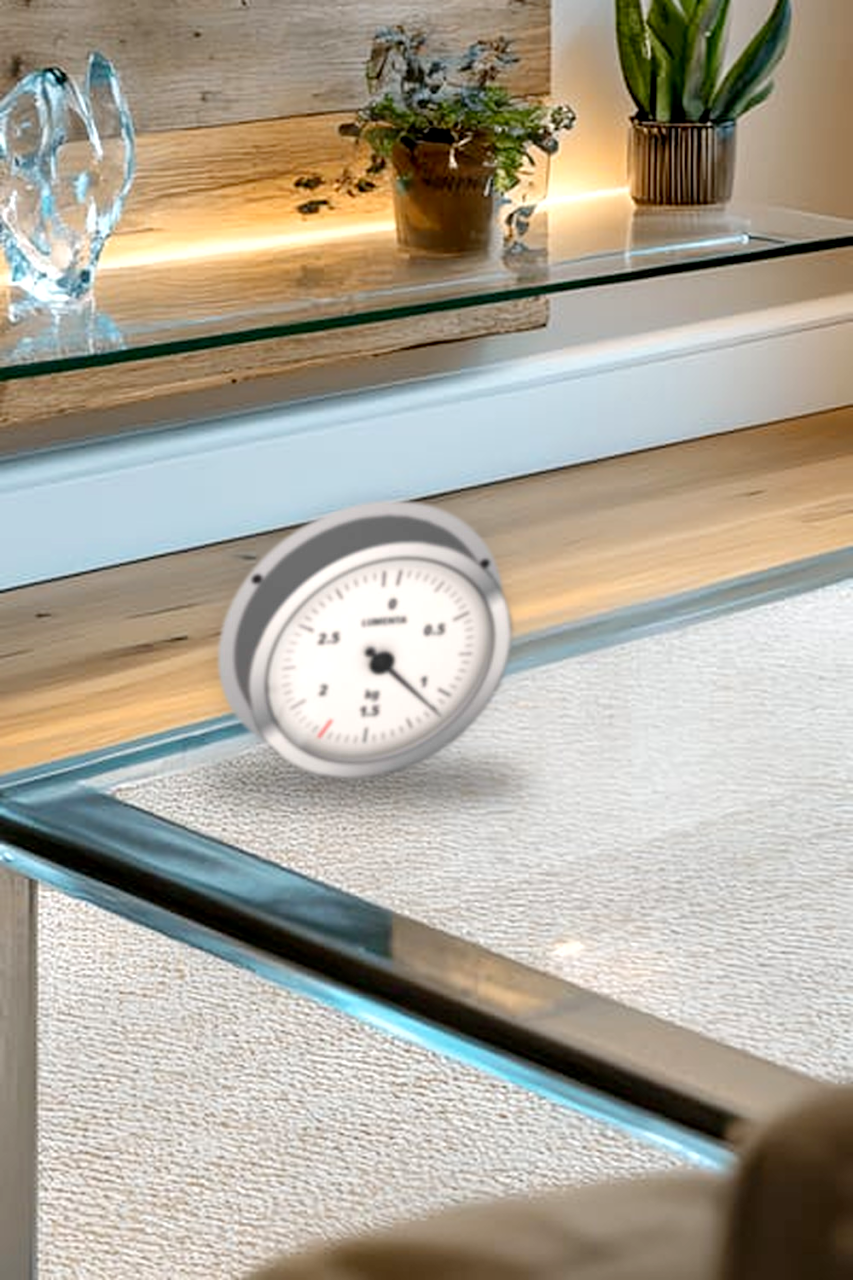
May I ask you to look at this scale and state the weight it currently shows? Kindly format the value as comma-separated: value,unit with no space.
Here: 1.1,kg
